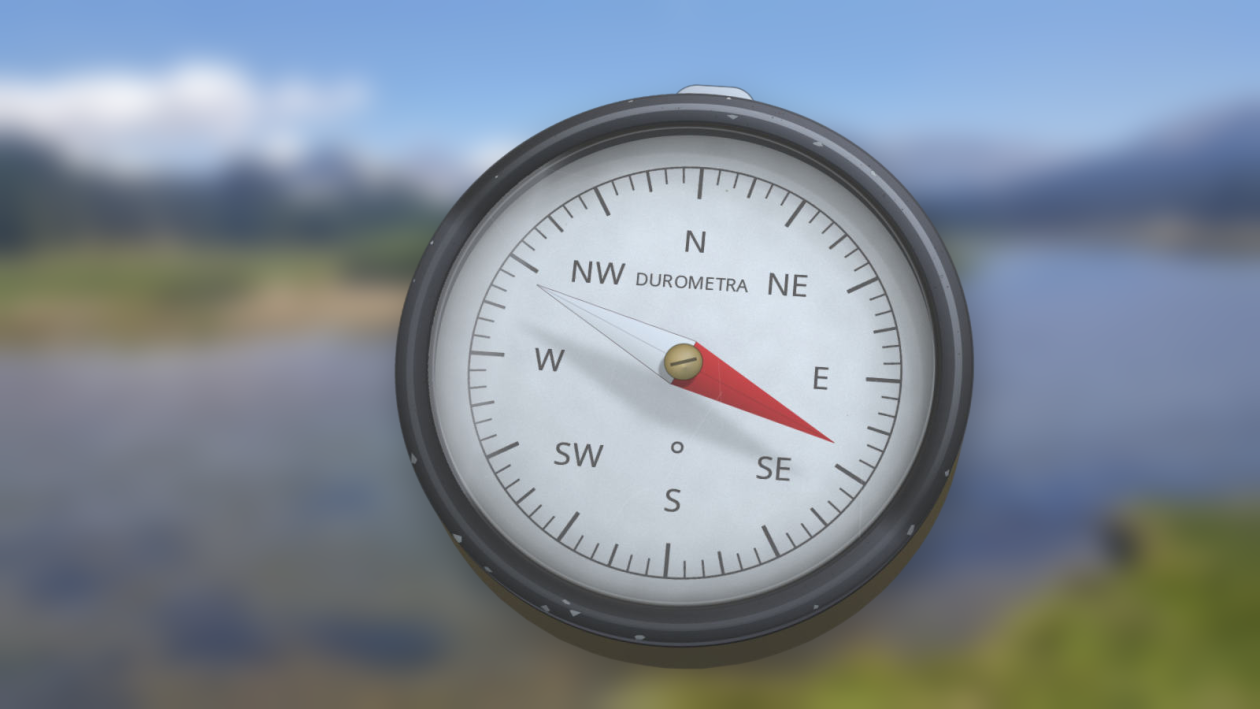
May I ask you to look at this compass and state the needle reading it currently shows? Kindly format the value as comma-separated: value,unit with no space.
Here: 115,°
